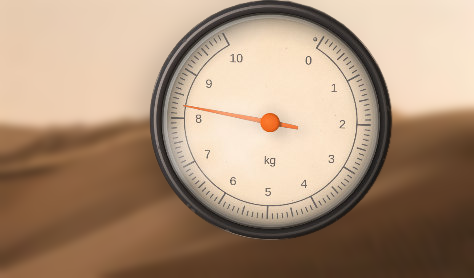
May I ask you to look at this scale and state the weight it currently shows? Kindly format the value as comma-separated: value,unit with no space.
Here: 8.3,kg
